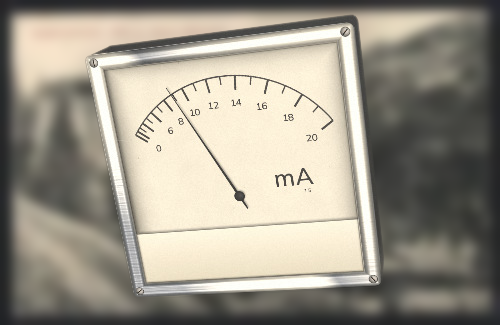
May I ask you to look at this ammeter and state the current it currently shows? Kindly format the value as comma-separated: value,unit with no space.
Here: 9,mA
